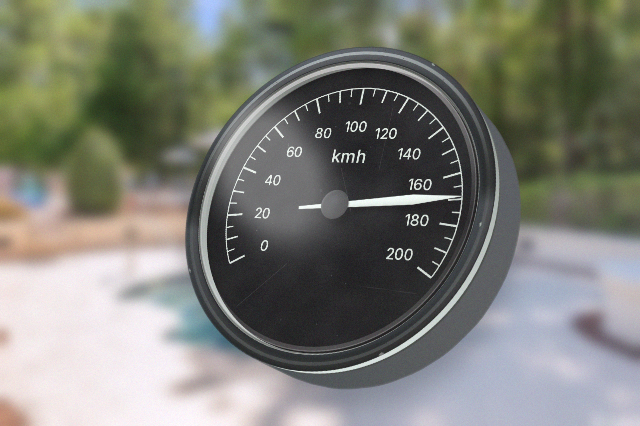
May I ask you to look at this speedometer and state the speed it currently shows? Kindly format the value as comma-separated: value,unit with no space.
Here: 170,km/h
